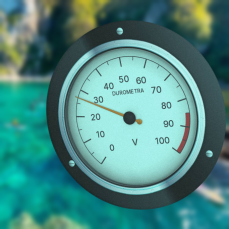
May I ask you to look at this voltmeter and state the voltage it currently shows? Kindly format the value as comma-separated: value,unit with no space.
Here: 27.5,V
